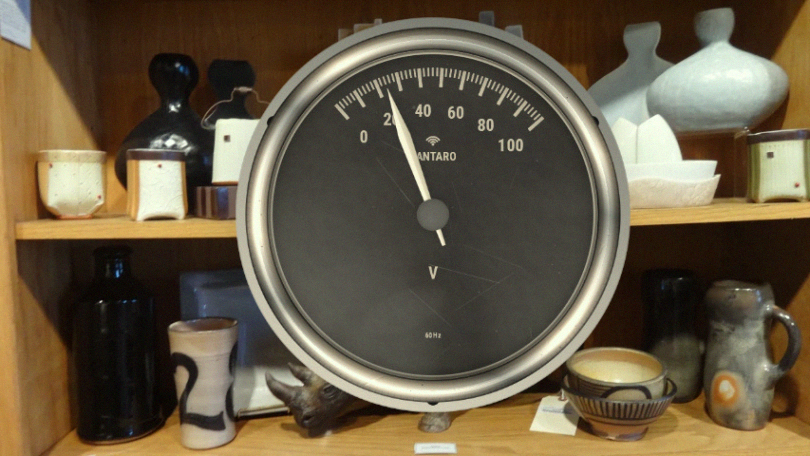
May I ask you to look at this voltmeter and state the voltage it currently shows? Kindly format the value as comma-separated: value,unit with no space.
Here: 24,V
